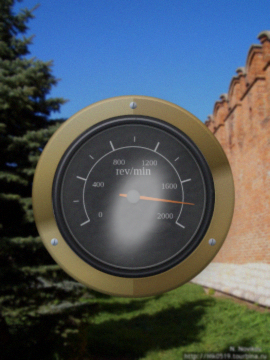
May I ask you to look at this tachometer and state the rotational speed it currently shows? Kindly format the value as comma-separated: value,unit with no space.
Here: 1800,rpm
